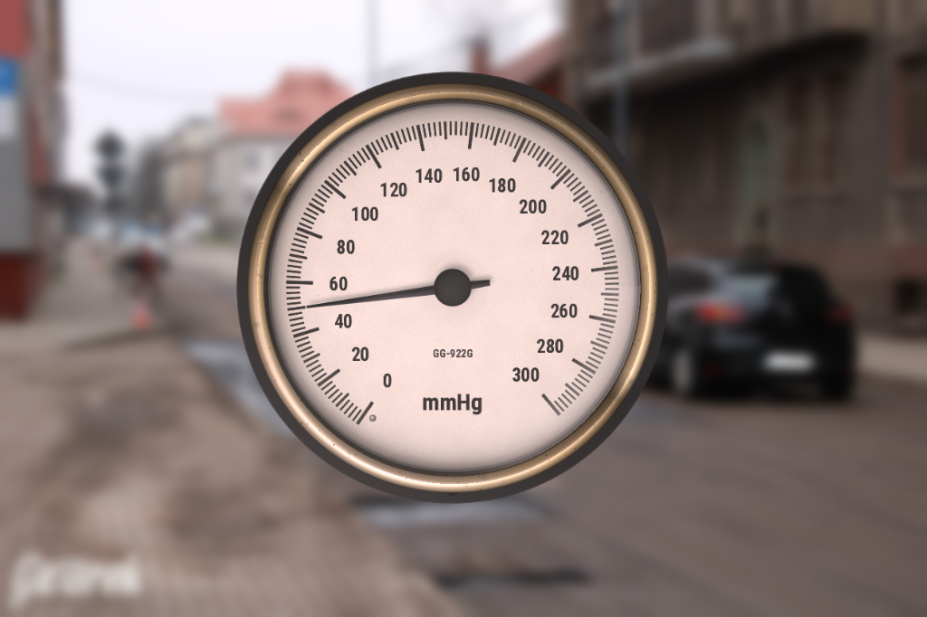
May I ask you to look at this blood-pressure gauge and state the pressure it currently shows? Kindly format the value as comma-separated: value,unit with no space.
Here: 50,mmHg
